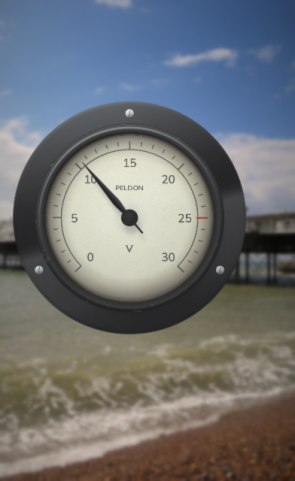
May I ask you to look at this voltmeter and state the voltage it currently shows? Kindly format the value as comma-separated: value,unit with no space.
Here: 10.5,V
